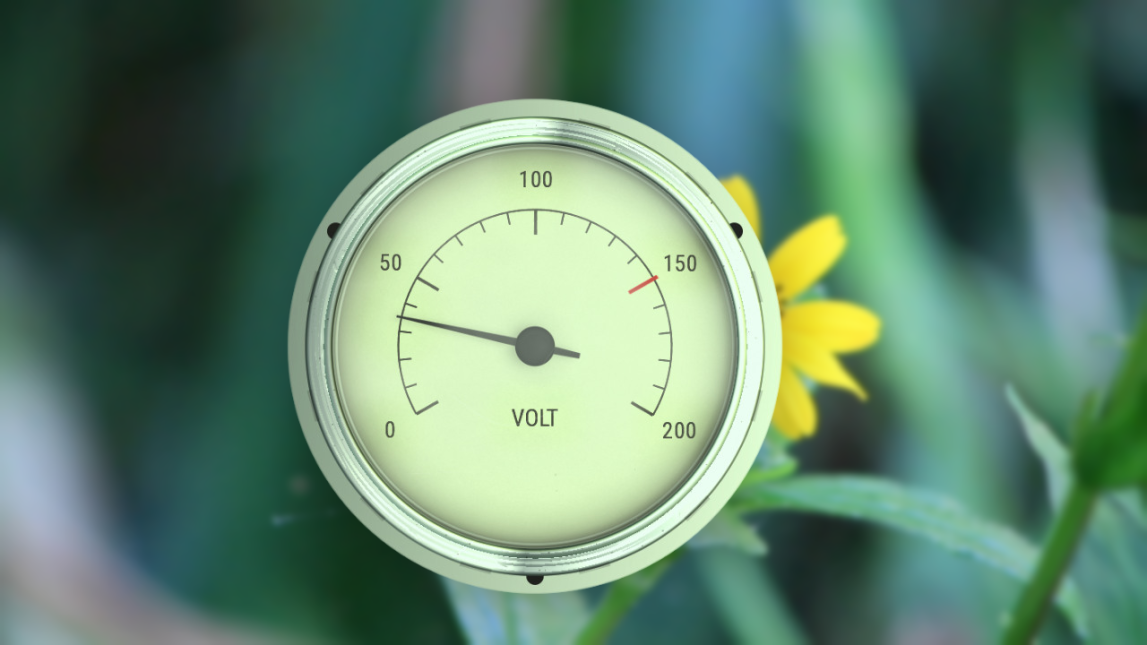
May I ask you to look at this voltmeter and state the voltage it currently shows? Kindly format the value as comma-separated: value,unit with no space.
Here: 35,V
